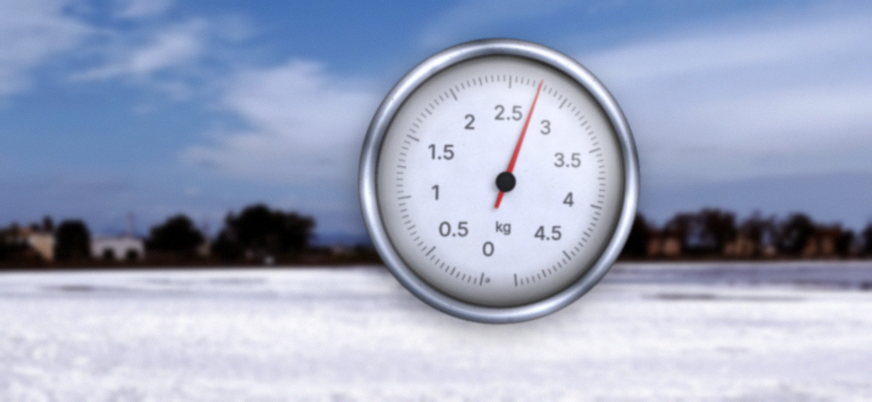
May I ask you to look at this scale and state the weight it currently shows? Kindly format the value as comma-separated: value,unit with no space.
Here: 2.75,kg
